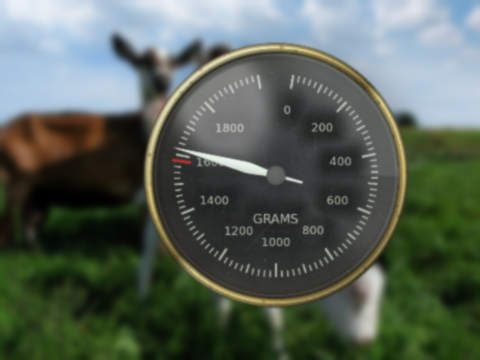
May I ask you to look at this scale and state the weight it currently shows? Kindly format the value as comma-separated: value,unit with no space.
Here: 1620,g
